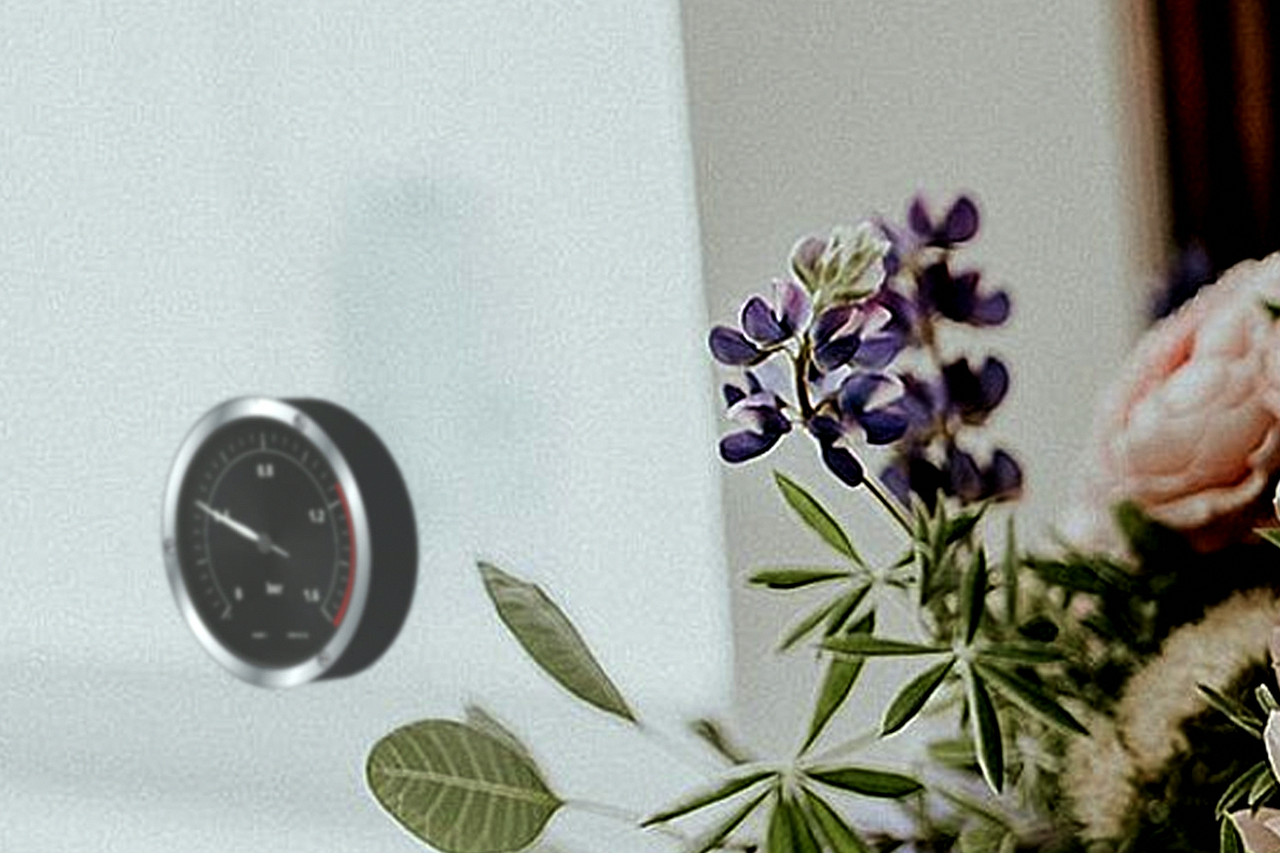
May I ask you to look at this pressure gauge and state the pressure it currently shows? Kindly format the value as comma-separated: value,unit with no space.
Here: 0.4,bar
